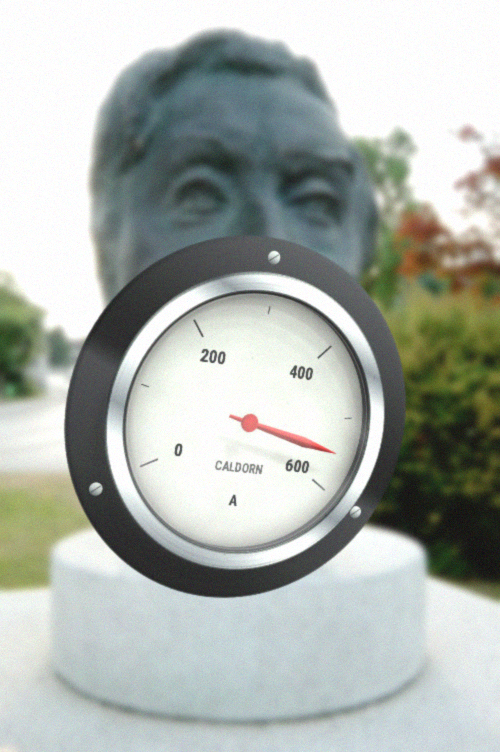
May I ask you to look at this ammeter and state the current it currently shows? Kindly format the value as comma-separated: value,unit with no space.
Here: 550,A
